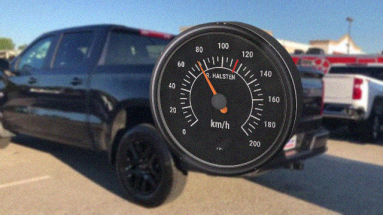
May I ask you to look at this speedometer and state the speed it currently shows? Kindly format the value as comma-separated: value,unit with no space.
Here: 75,km/h
